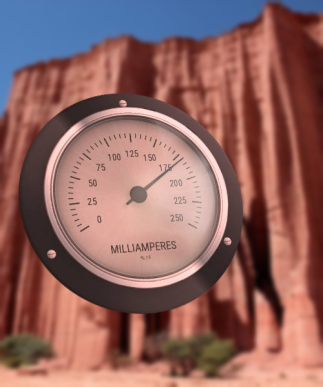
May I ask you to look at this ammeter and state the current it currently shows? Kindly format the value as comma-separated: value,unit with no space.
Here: 180,mA
